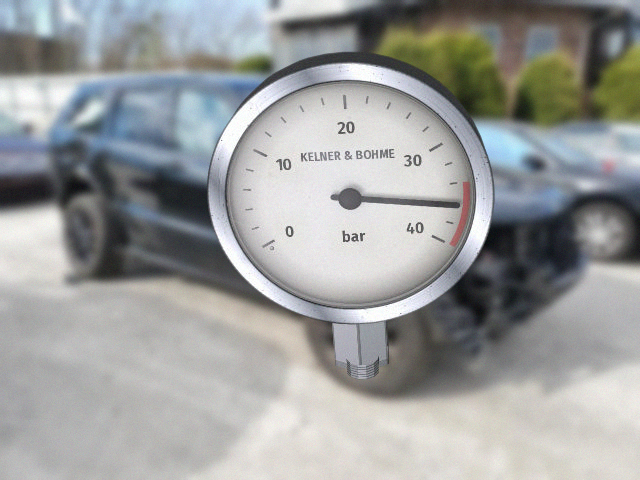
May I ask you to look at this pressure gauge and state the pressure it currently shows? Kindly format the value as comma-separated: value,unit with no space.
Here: 36,bar
